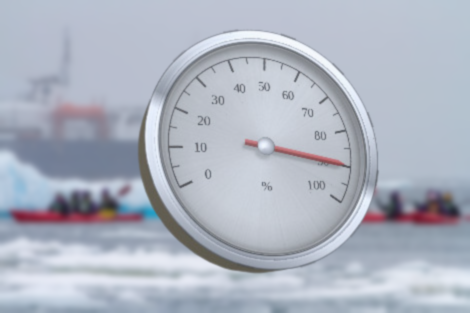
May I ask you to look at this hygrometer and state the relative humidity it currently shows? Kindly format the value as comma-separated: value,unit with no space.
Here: 90,%
